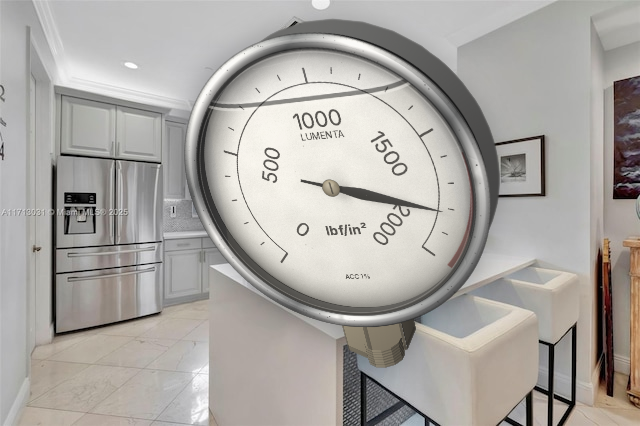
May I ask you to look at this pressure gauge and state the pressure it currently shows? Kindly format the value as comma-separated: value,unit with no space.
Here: 1800,psi
